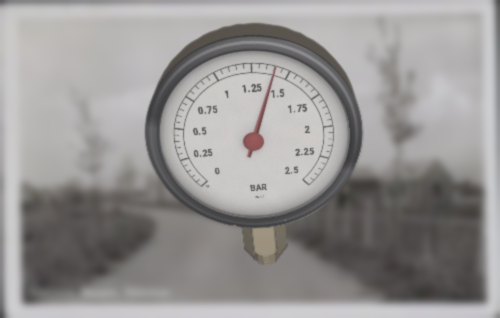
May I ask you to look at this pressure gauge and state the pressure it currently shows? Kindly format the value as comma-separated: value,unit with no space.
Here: 1.4,bar
